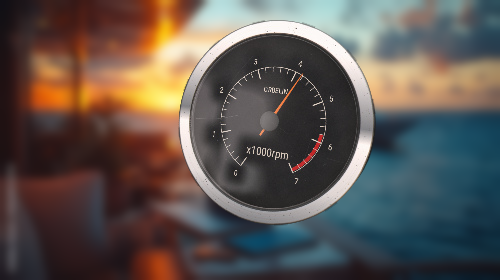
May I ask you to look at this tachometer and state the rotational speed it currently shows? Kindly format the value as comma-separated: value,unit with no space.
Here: 4200,rpm
